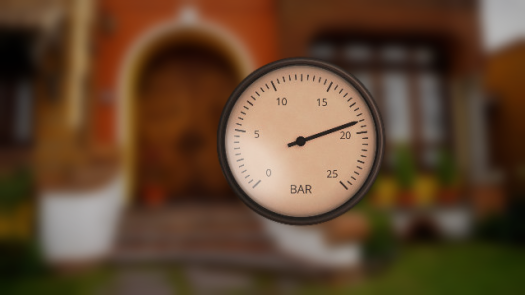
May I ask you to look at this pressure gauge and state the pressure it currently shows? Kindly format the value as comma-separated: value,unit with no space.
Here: 19,bar
